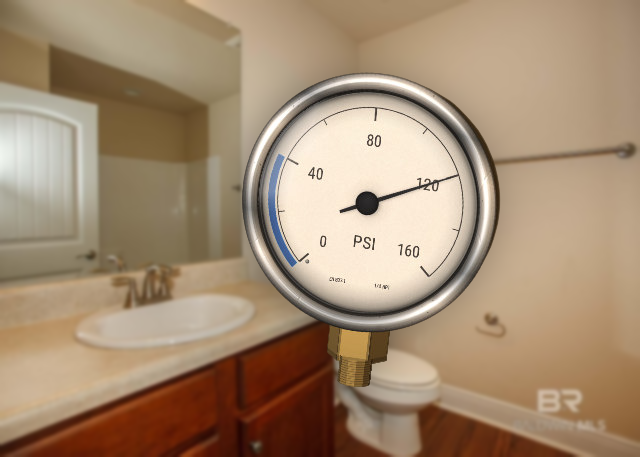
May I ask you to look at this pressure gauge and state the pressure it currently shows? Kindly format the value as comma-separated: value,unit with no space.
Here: 120,psi
